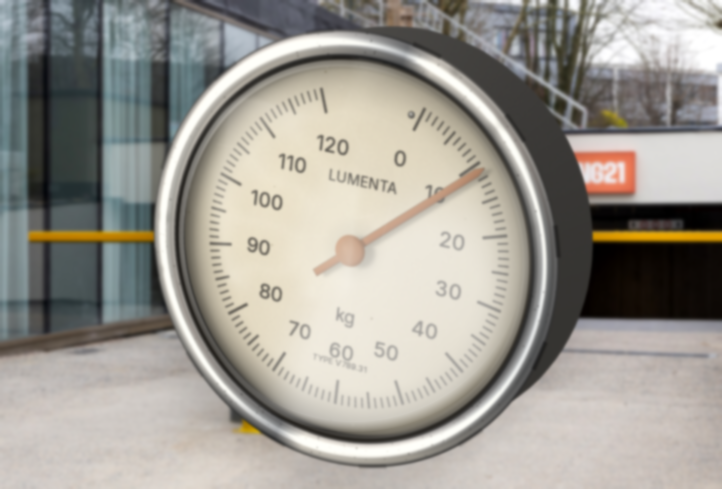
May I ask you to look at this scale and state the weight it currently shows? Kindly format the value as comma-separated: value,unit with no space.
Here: 11,kg
